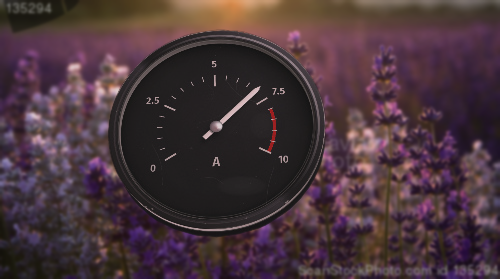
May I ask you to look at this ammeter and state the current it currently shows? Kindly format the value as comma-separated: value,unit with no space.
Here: 7,A
